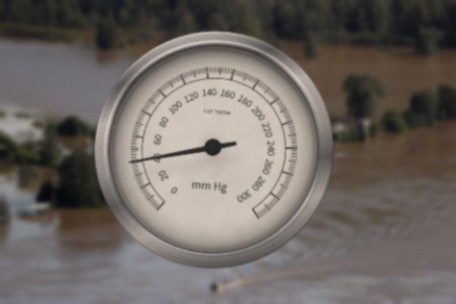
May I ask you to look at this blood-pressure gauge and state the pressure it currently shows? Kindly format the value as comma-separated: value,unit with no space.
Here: 40,mmHg
